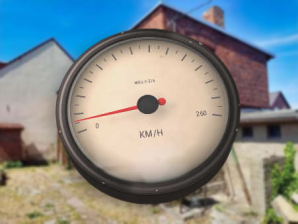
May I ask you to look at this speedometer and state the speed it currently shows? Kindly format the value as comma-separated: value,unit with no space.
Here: 10,km/h
